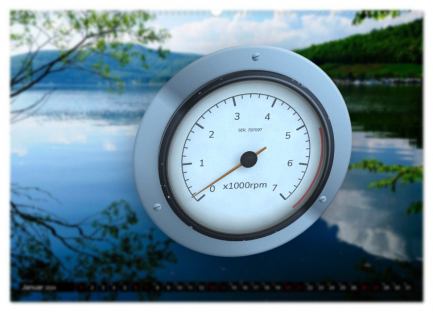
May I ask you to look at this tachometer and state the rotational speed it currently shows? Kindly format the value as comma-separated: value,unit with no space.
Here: 200,rpm
